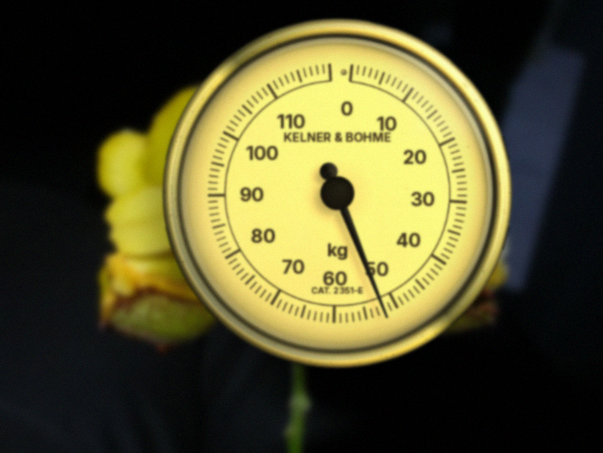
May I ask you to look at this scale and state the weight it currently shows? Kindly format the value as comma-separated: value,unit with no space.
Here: 52,kg
